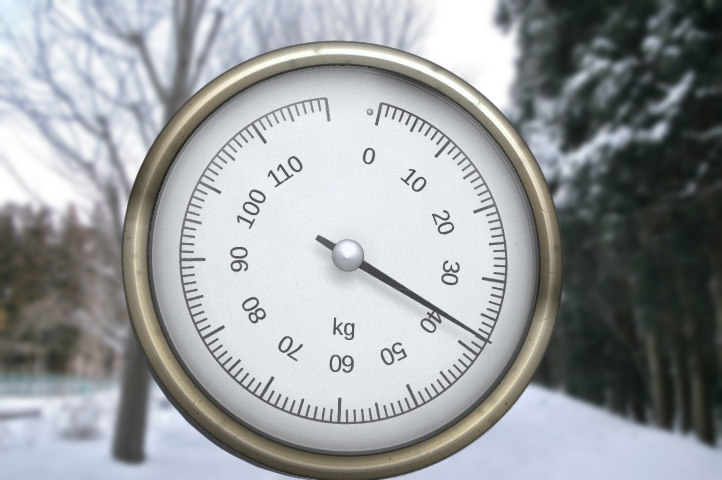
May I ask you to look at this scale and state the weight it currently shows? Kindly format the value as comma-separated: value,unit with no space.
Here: 38,kg
